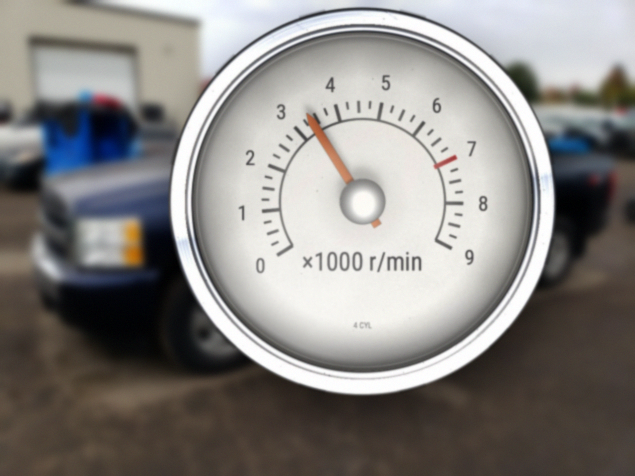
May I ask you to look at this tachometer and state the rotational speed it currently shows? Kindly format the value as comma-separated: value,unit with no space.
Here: 3375,rpm
